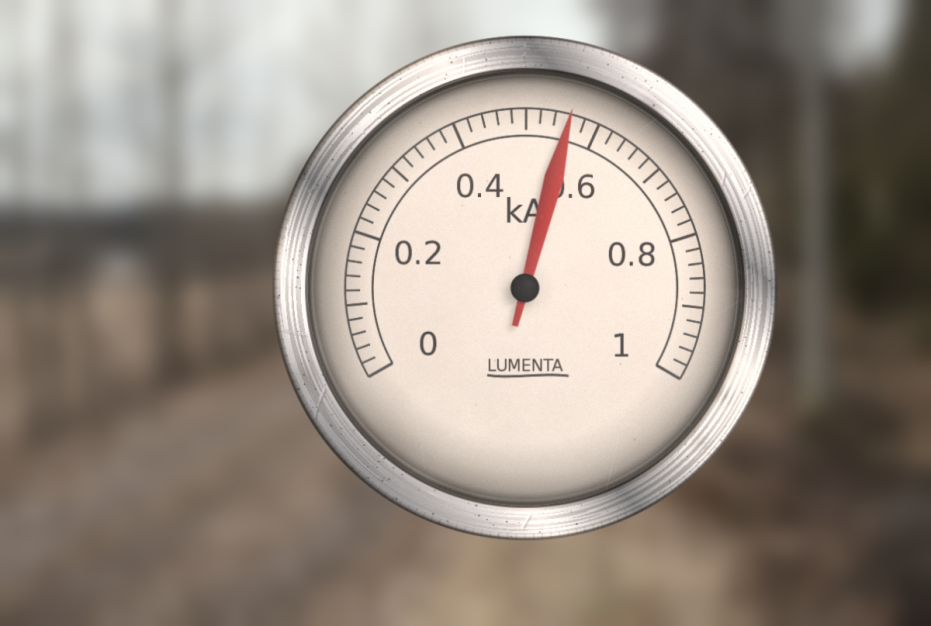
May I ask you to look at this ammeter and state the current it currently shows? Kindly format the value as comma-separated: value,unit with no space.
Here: 0.56,kA
